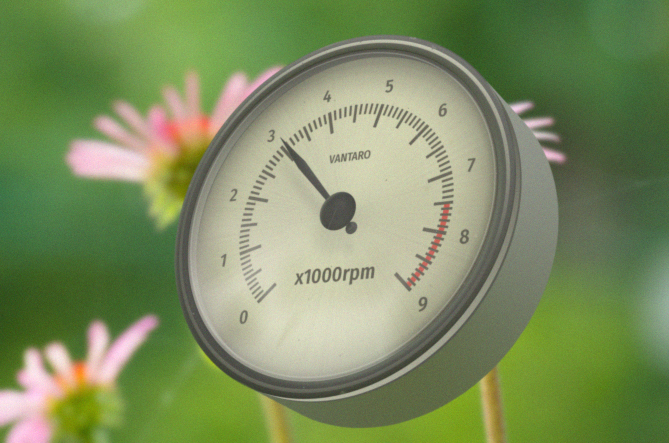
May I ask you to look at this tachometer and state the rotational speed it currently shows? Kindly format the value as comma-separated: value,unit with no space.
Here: 3100,rpm
